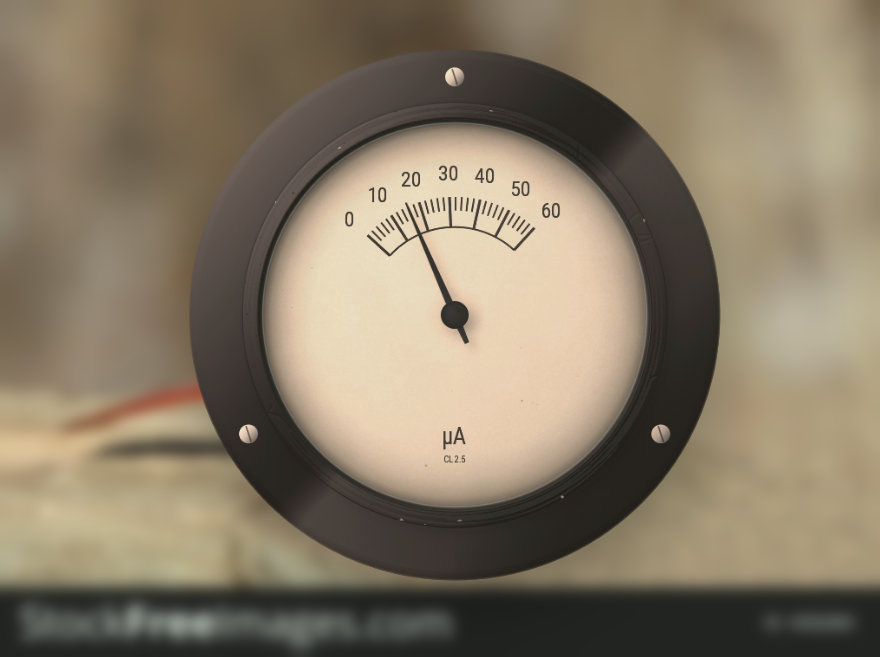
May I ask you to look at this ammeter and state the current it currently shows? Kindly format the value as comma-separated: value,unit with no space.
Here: 16,µA
